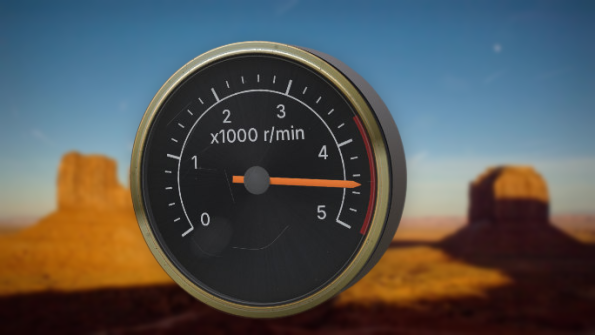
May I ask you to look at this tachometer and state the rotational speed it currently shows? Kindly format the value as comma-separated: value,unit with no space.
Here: 4500,rpm
